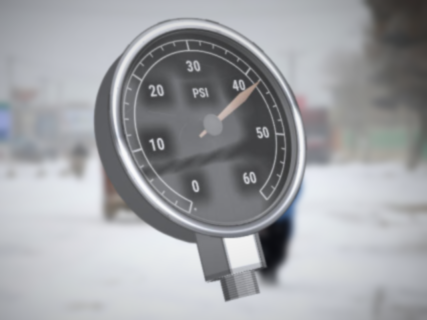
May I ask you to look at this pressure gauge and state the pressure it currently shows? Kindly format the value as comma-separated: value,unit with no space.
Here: 42,psi
